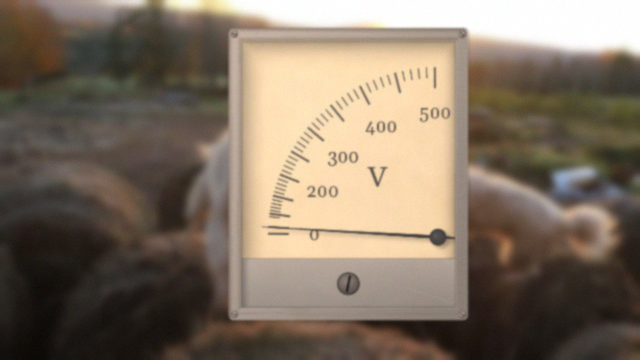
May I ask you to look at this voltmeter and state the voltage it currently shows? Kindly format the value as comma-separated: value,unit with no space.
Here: 50,V
